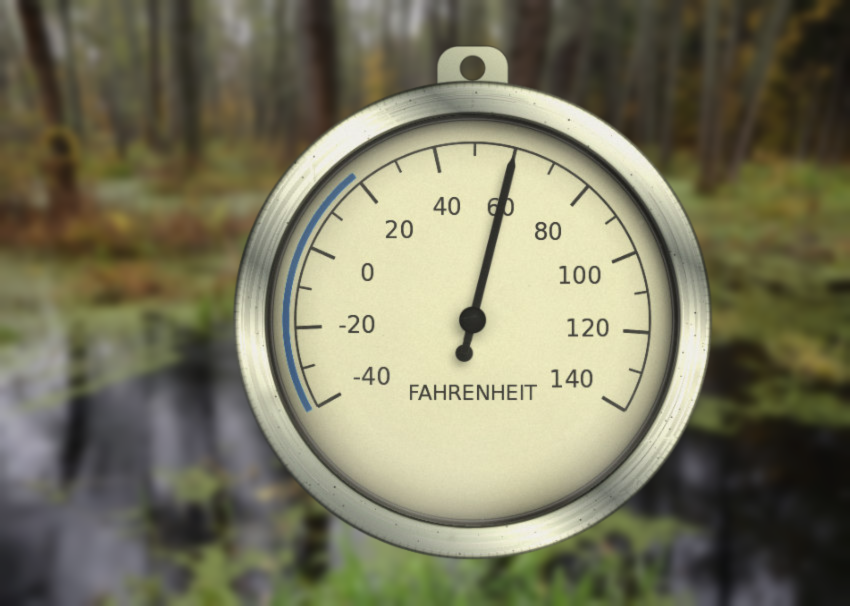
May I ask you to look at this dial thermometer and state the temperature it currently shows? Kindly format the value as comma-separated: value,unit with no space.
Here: 60,°F
